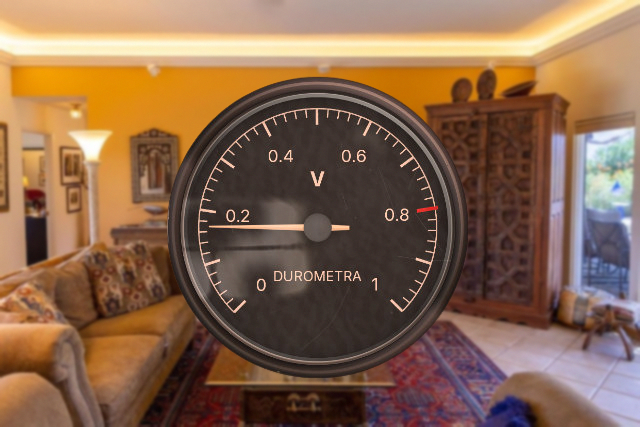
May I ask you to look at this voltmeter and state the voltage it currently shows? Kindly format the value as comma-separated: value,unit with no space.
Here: 0.17,V
